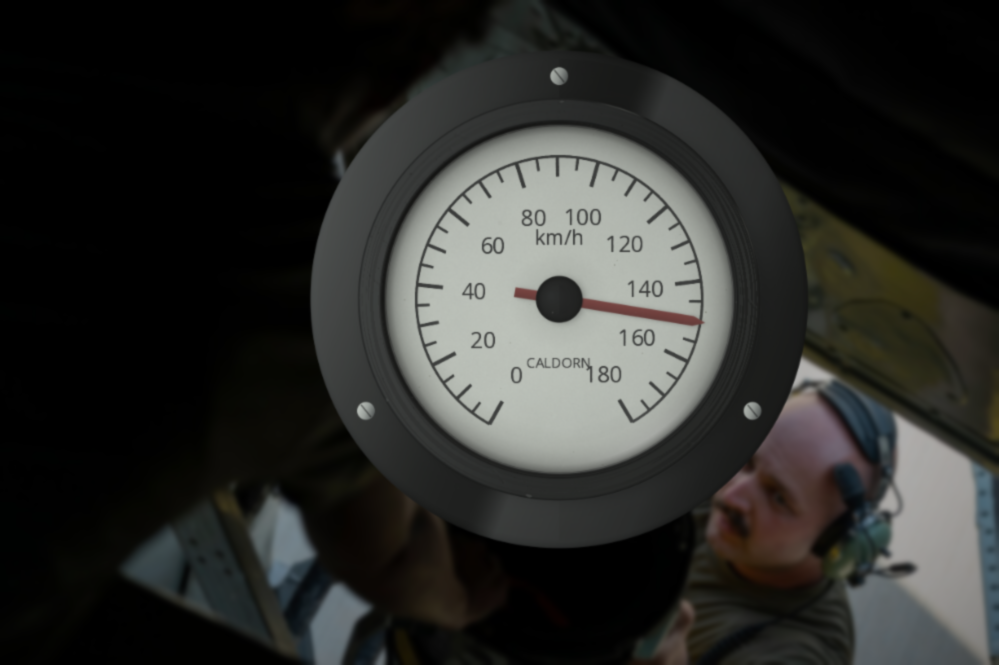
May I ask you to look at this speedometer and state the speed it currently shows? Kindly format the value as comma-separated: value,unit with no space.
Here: 150,km/h
